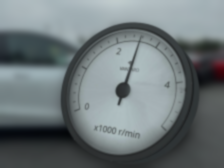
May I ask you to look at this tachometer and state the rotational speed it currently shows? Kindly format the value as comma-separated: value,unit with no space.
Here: 2600,rpm
